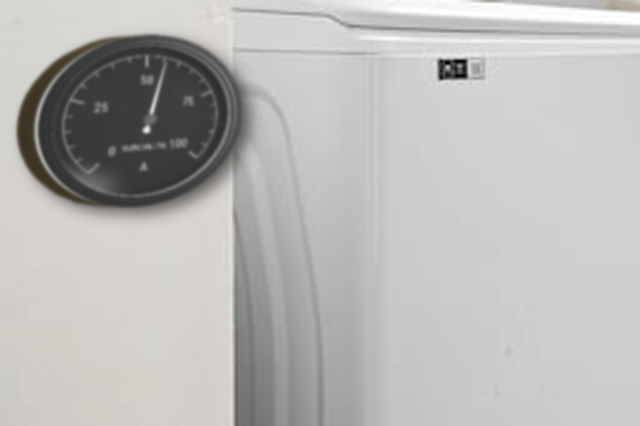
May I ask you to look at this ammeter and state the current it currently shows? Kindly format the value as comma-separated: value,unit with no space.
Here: 55,A
